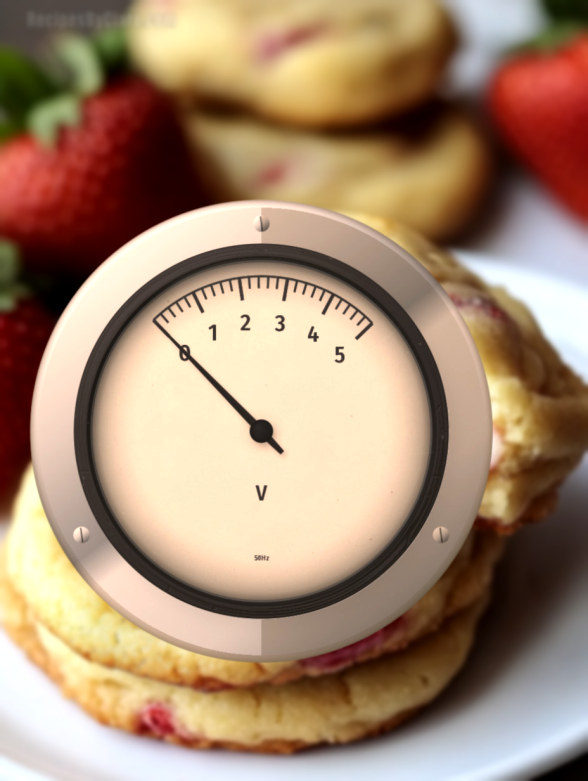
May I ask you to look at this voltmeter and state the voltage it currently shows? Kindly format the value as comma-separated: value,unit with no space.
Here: 0,V
